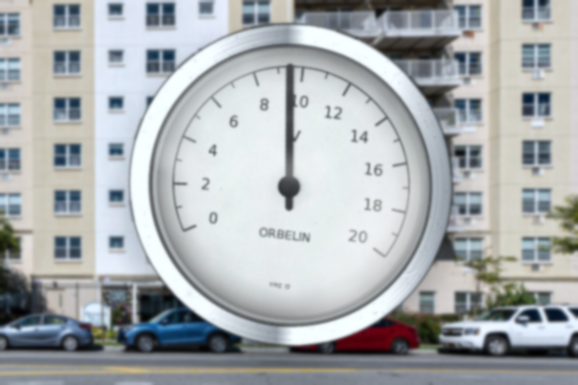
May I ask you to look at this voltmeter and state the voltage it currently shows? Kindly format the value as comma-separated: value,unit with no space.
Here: 9.5,V
